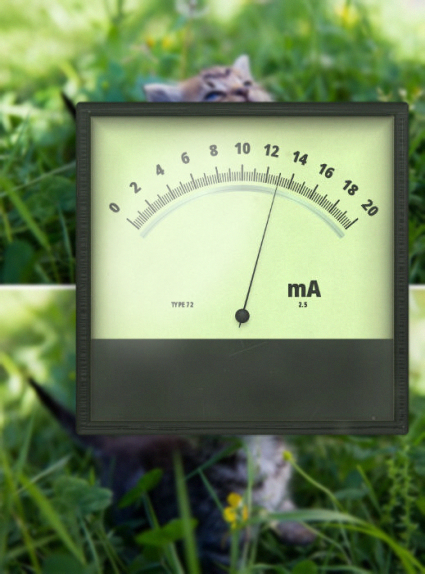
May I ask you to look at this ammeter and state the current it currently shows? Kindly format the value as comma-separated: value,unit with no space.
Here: 13,mA
